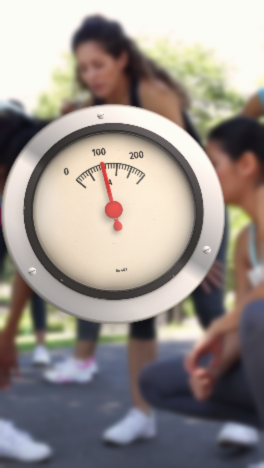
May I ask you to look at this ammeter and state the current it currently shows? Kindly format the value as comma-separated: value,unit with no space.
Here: 100,A
